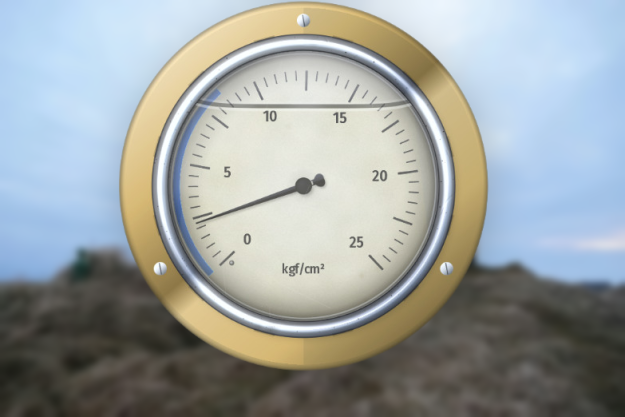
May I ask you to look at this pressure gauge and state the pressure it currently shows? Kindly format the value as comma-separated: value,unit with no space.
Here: 2.25,kg/cm²
